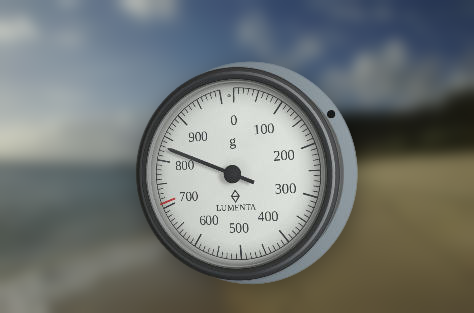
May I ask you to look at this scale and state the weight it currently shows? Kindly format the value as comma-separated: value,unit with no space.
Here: 830,g
